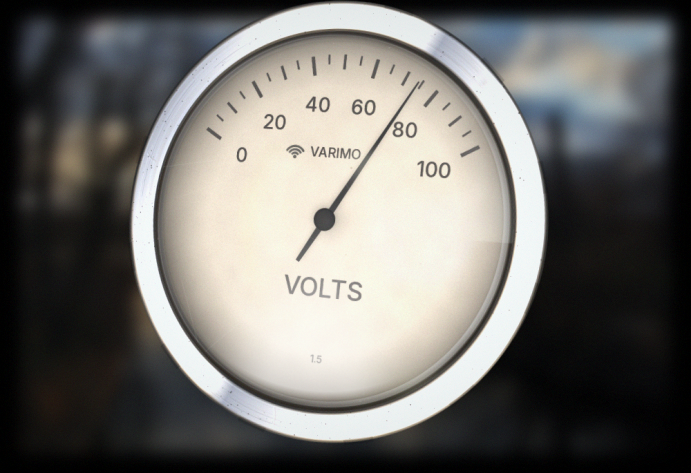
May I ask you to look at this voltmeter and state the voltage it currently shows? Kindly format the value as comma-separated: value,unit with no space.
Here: 75,V
